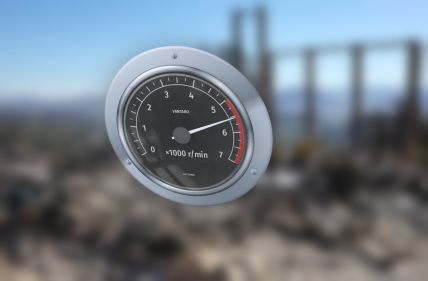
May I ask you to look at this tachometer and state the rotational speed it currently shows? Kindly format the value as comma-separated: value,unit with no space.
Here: 5500,rpm
